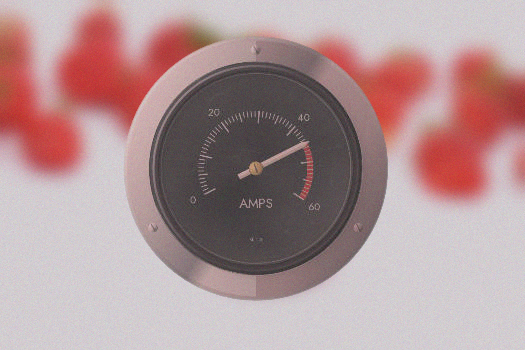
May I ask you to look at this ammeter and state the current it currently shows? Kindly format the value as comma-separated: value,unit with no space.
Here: 45,A
